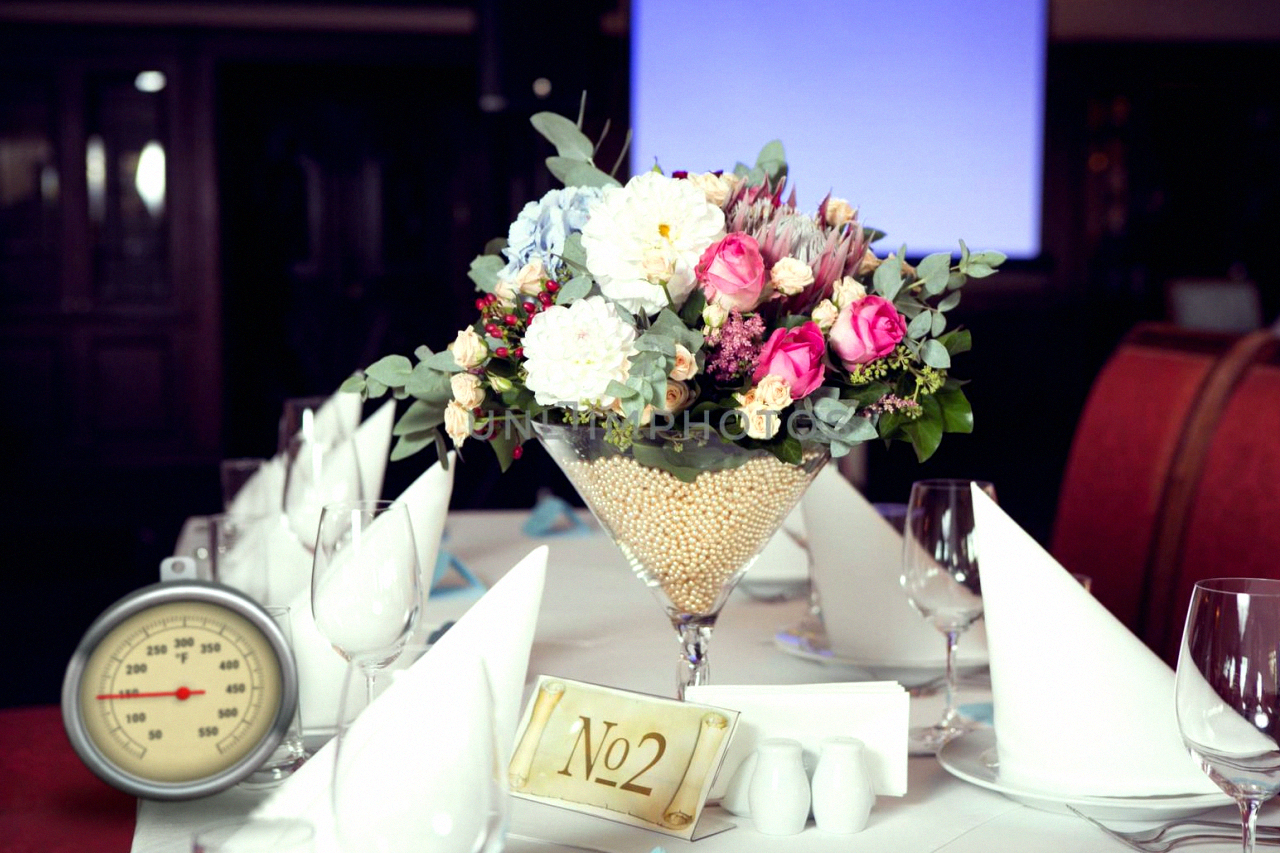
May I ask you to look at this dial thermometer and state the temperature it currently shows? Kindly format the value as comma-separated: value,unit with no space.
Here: 150,°F
